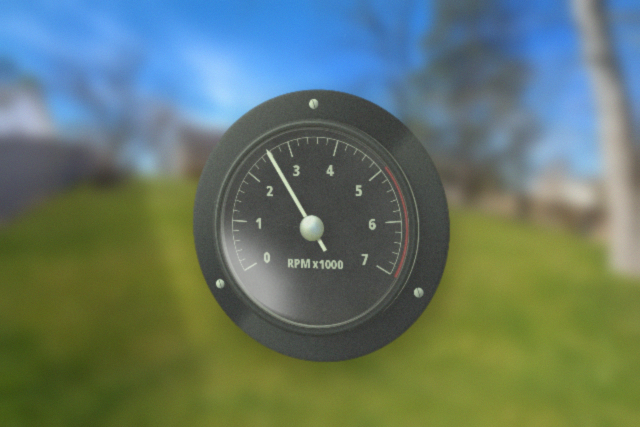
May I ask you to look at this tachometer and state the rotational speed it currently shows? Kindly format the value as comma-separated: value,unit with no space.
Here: 2600,rpm
